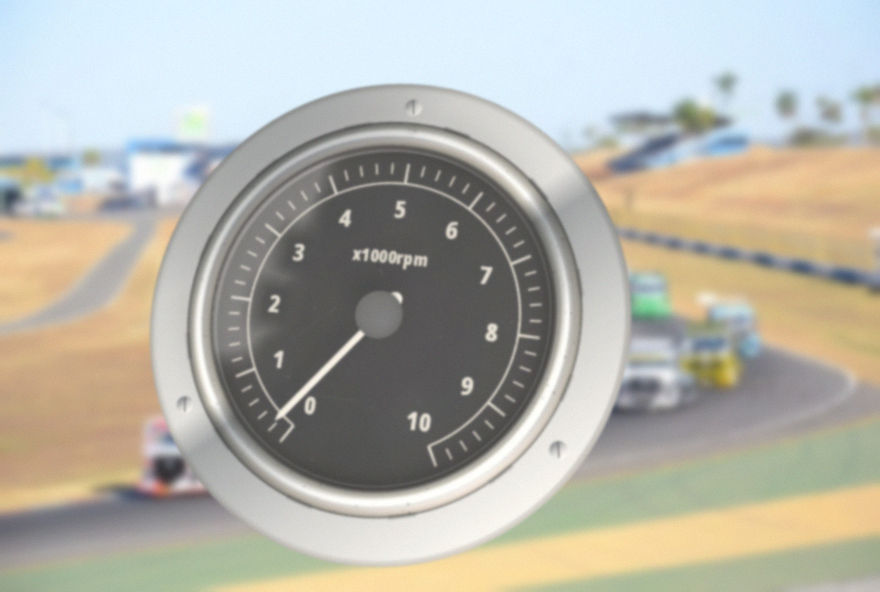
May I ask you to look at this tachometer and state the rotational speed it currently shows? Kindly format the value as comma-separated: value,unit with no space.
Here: 200,rpm
